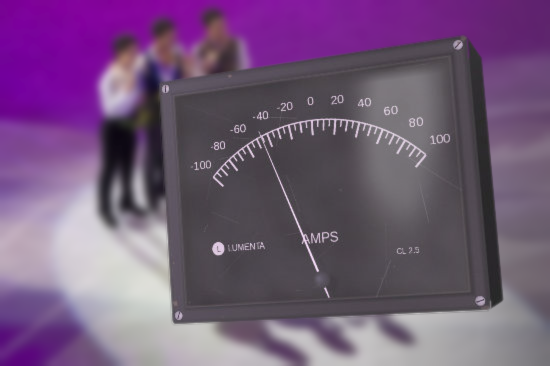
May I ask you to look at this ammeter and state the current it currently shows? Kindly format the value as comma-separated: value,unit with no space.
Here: -45,A
